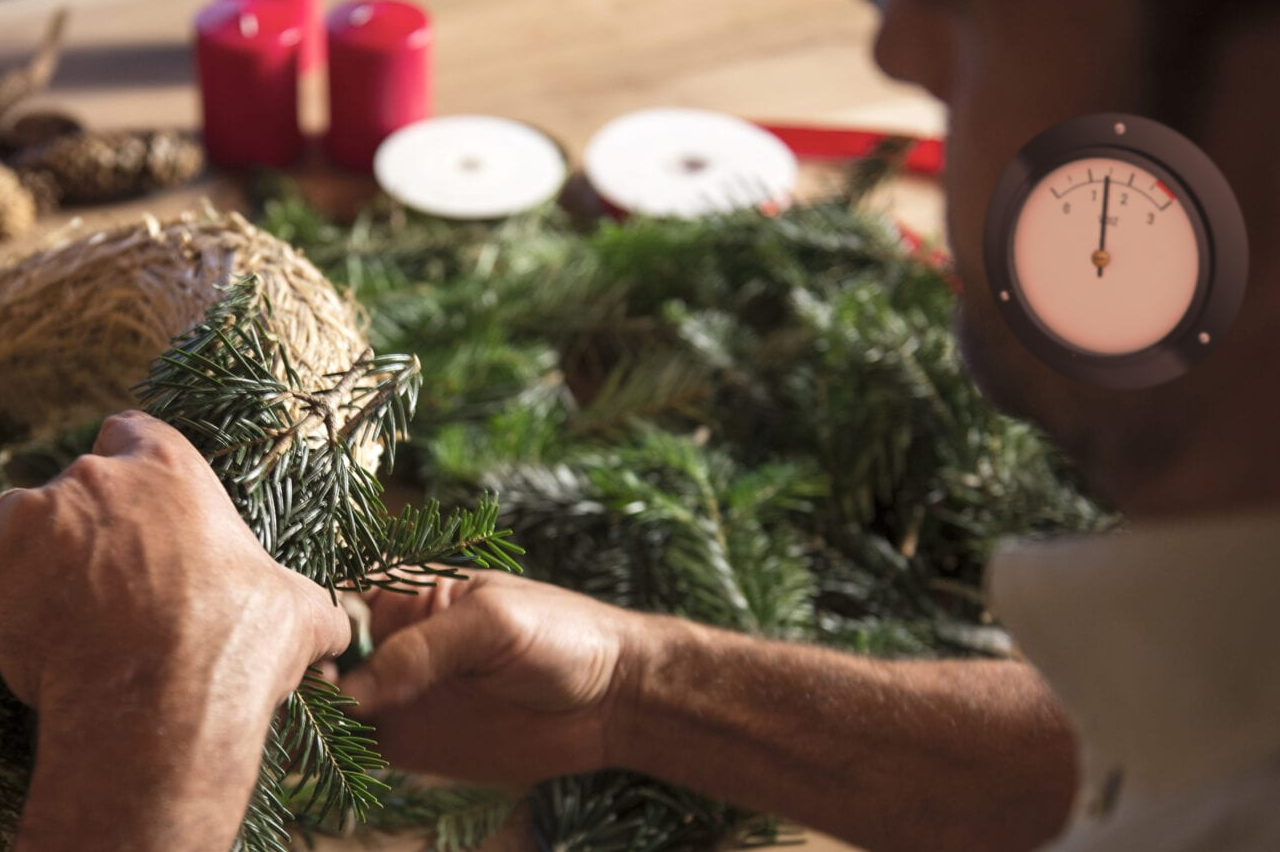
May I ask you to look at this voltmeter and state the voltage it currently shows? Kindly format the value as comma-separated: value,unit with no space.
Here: 1.5,V
